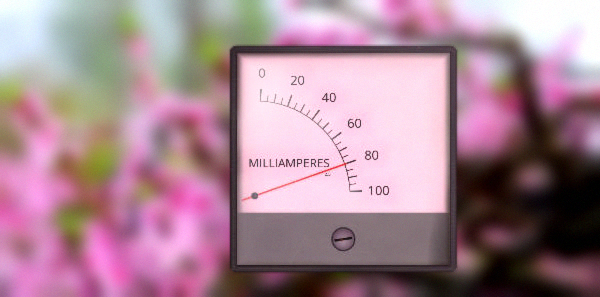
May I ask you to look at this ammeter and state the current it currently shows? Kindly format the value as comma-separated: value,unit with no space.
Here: 80,mA
